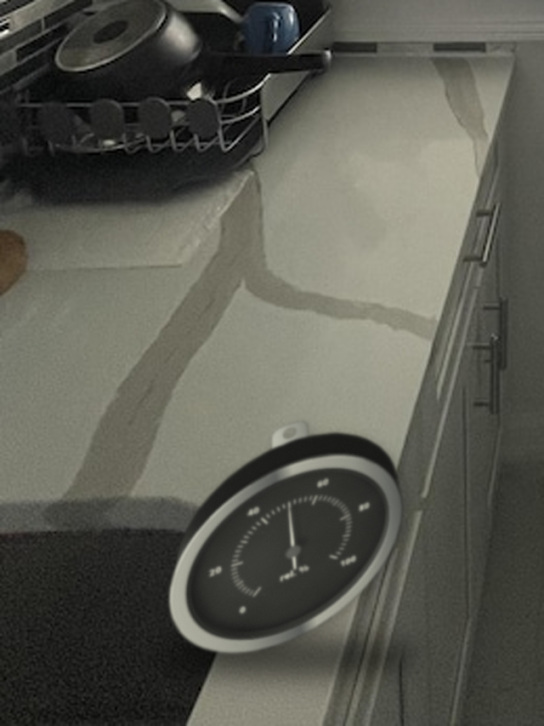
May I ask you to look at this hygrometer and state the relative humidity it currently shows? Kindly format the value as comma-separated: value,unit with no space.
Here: 50,%
